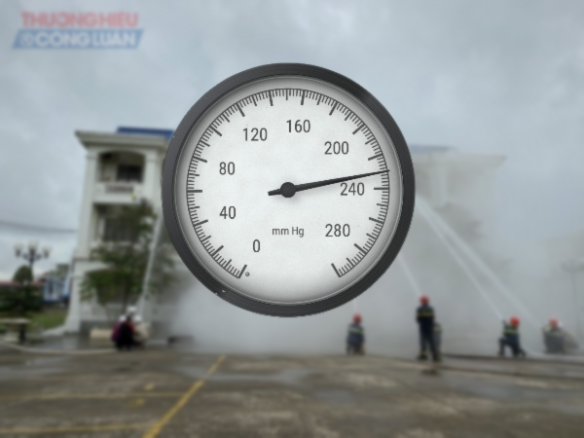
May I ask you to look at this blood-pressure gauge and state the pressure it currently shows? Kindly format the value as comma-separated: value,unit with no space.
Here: 230,mmHg
